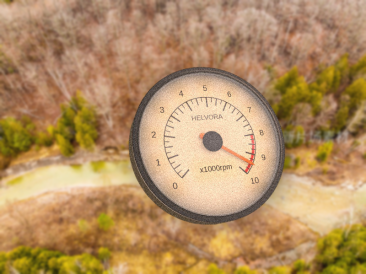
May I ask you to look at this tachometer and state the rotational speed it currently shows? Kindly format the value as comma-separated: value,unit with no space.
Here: 9500,rpm
